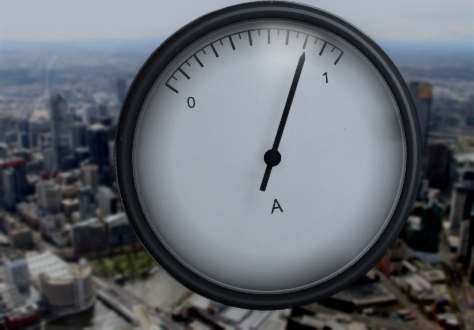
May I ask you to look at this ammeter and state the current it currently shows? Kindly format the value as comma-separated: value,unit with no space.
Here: 0.8,A
